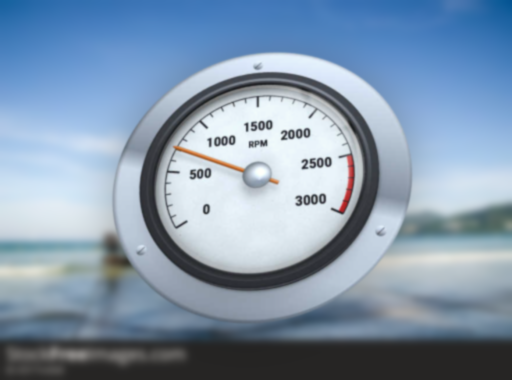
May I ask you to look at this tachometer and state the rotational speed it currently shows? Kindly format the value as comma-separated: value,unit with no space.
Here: 700,rpm
